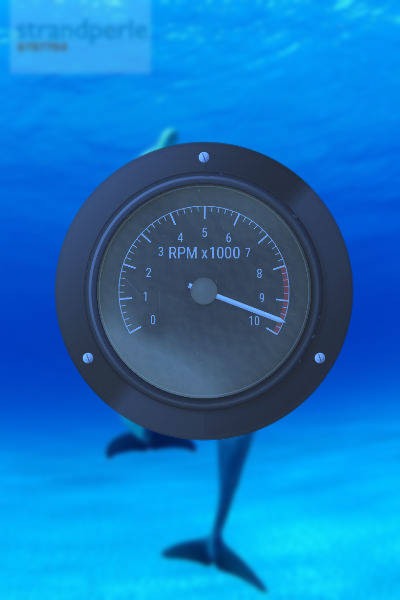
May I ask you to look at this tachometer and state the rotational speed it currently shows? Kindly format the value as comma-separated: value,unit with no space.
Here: 9600,rpm
